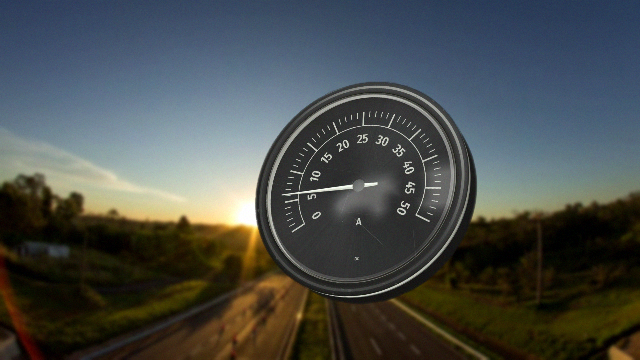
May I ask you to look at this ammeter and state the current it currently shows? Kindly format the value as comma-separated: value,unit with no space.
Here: 6,A
